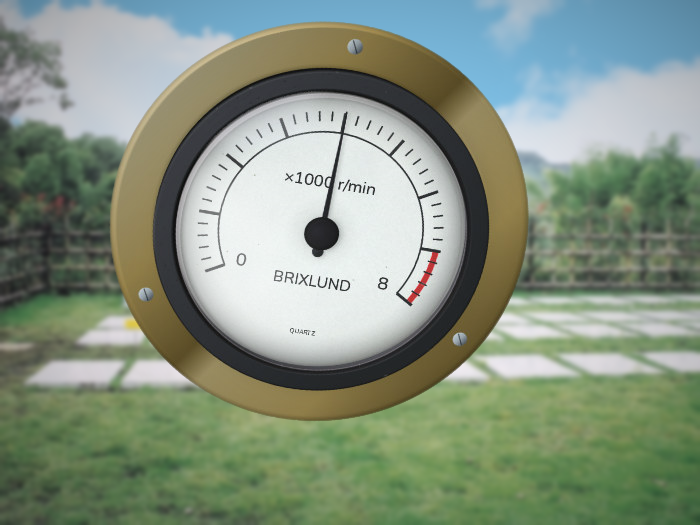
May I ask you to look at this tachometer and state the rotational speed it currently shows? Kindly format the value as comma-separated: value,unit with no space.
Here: 4000,rpm
